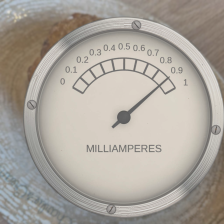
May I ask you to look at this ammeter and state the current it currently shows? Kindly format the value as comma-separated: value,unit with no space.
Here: 0.9,mA
